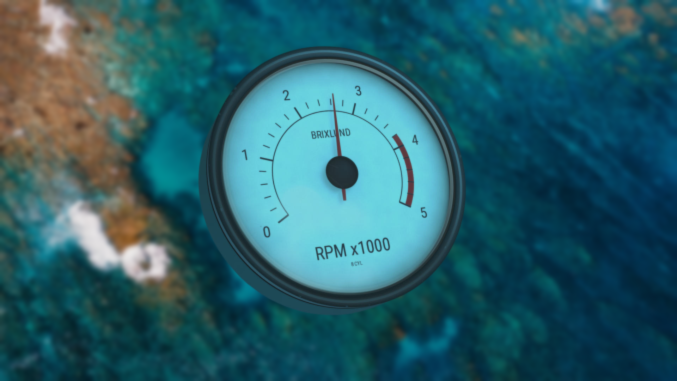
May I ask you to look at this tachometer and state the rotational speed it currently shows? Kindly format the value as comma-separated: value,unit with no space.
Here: 2600,rpm
